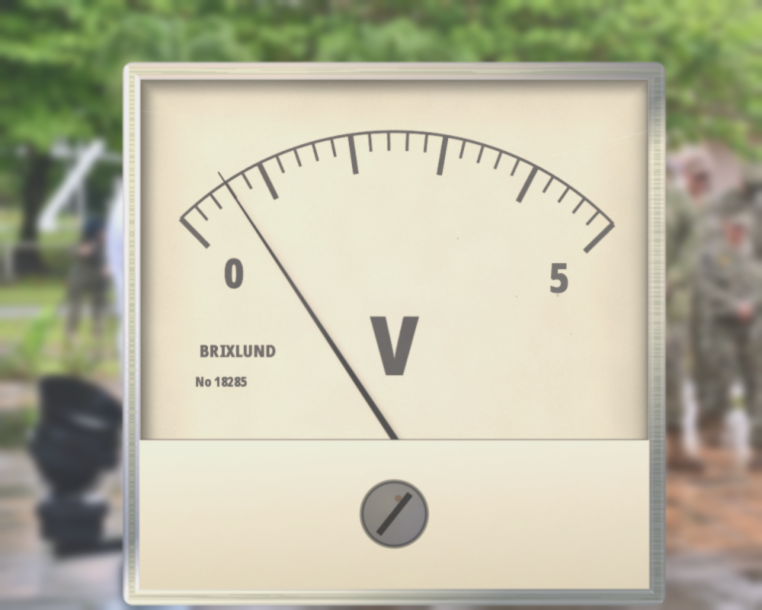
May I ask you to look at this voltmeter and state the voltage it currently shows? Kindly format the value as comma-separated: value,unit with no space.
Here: 0.6,V
